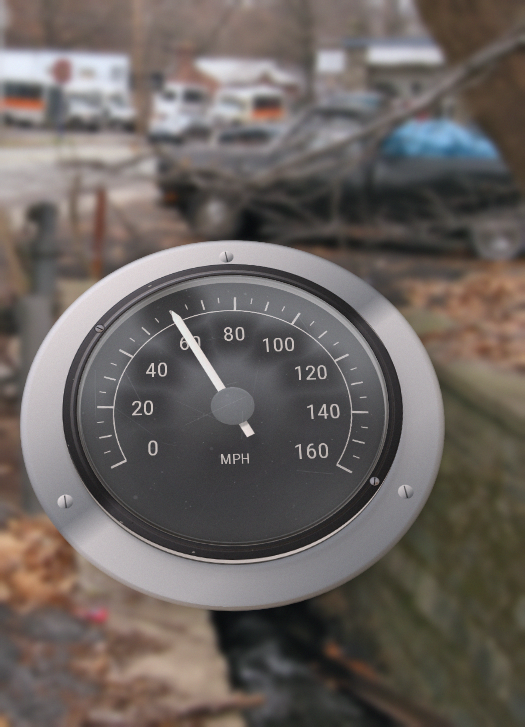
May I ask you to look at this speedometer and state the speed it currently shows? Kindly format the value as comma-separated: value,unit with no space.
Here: 60,mph
